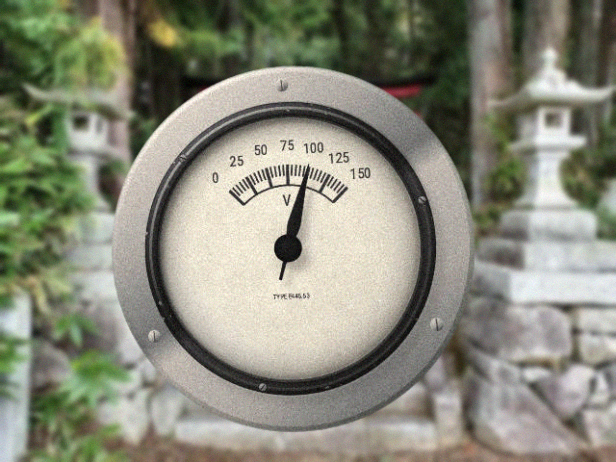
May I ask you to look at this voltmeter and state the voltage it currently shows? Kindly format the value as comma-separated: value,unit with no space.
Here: 100,V
